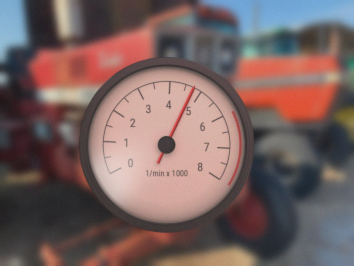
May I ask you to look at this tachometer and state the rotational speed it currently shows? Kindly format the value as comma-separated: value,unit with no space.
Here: 4750,rpm
